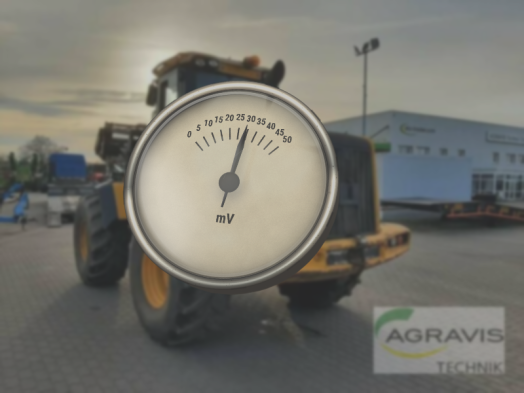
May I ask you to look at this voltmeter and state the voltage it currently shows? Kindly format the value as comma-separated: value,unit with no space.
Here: 30,mV
